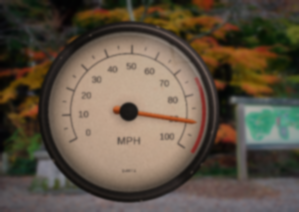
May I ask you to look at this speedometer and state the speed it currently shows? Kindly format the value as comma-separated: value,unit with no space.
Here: 90,mph
